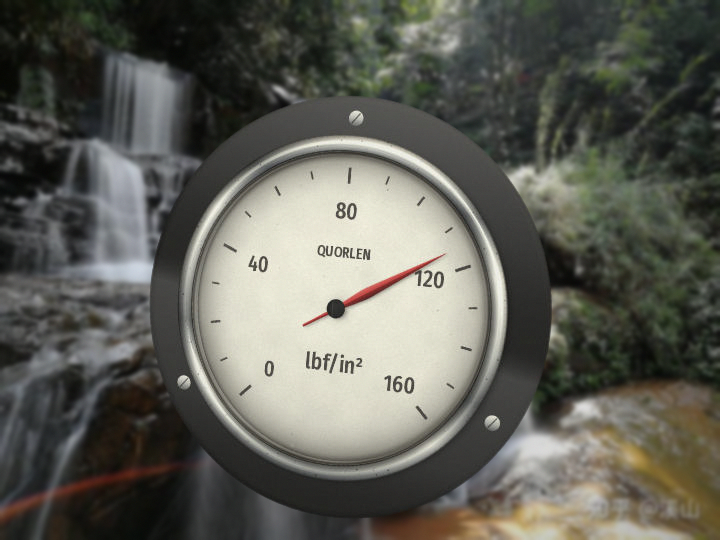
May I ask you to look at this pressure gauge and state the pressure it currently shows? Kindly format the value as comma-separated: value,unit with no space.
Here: 115,psi
